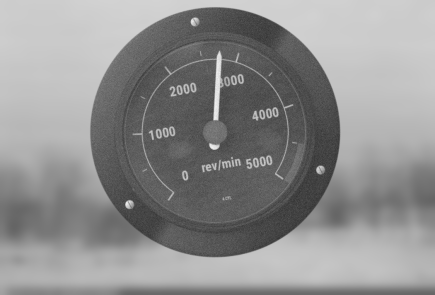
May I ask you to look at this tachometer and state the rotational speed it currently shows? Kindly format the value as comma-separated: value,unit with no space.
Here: 2750,rpm
